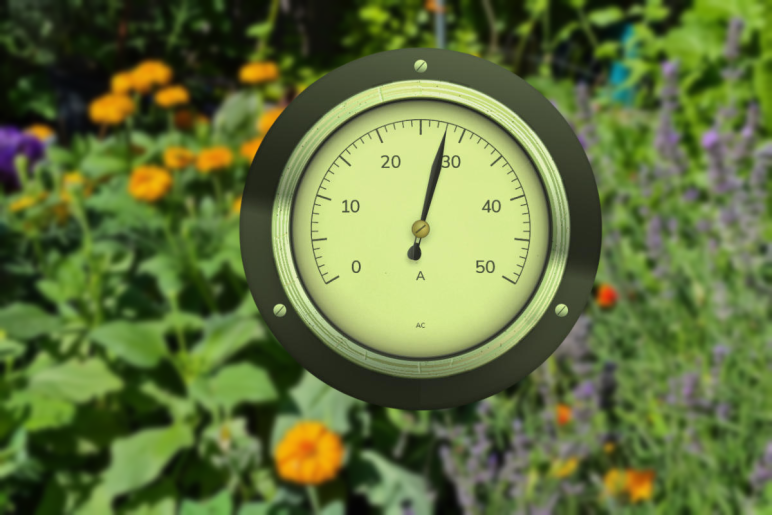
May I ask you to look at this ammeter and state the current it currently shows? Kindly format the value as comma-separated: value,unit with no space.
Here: 28,A
